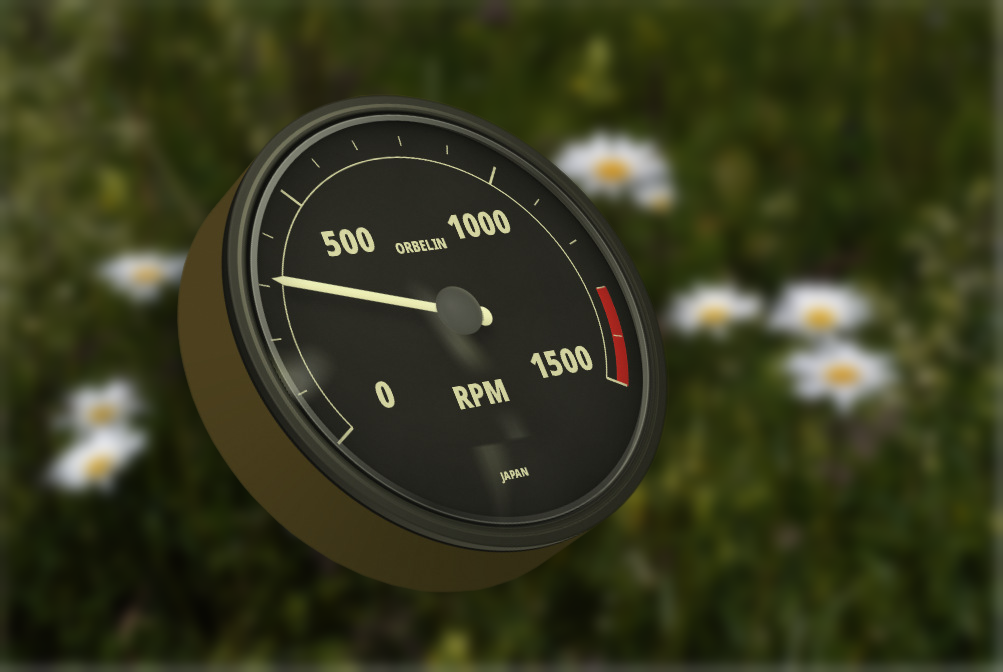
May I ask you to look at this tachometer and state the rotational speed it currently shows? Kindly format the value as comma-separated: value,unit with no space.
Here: 300,rpm
